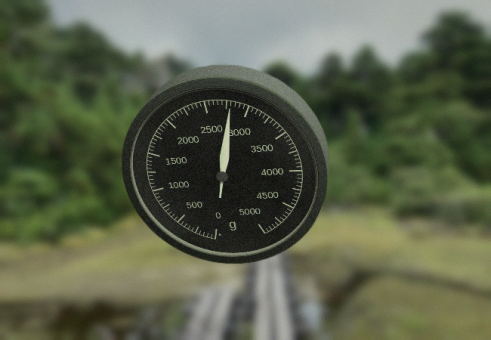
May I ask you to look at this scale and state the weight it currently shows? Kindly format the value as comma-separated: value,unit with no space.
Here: 2800,g
